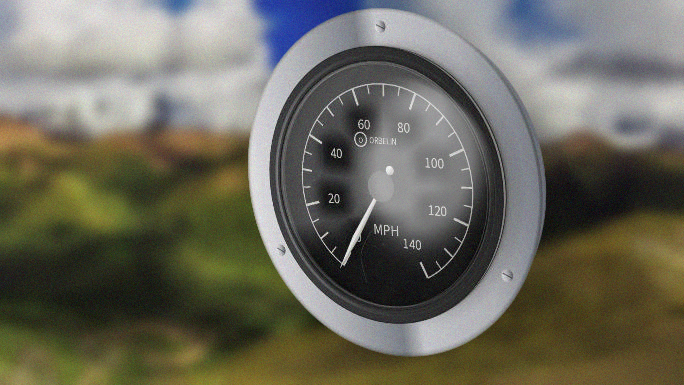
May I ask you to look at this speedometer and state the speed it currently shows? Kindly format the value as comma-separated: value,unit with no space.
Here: 0,mph
